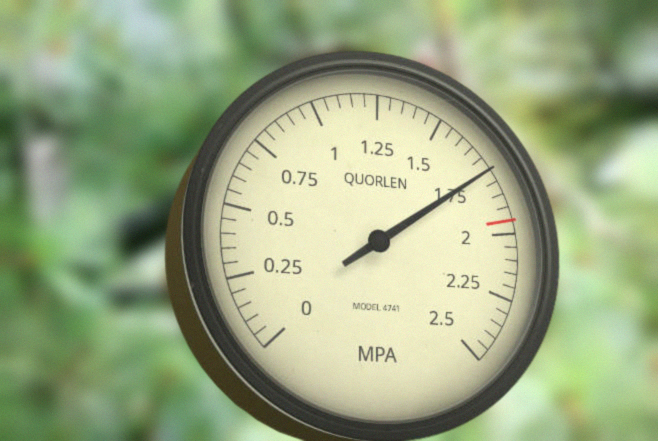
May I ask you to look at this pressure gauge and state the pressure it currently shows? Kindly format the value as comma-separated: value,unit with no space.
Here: 1.75,MPa
